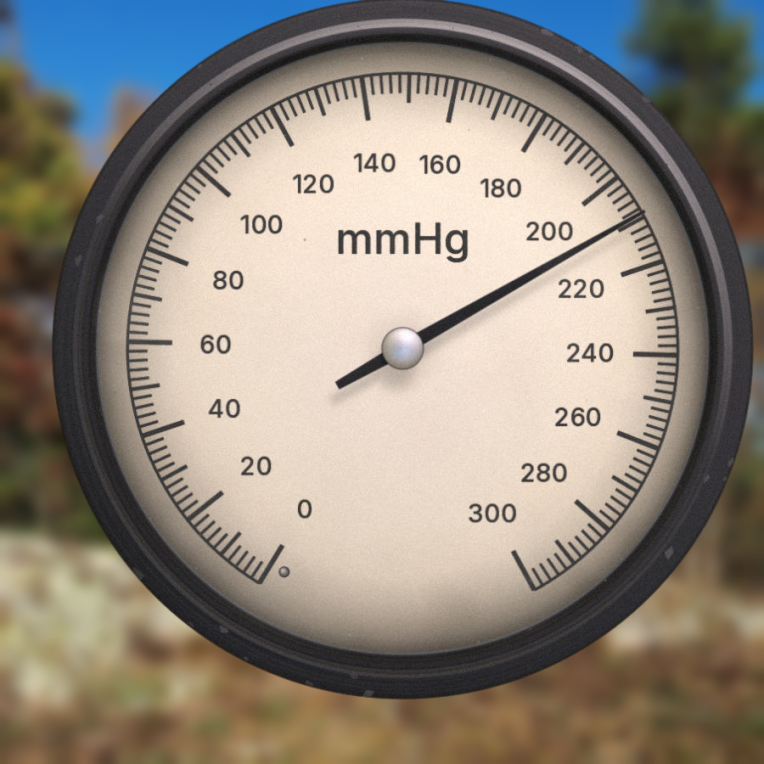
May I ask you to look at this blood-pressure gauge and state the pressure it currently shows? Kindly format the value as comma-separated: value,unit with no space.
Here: 209,mmHg
